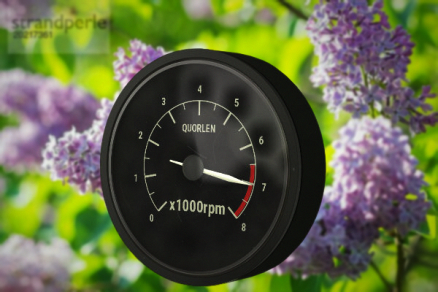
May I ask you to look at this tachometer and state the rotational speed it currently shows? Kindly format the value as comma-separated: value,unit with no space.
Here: 7000,rpm
